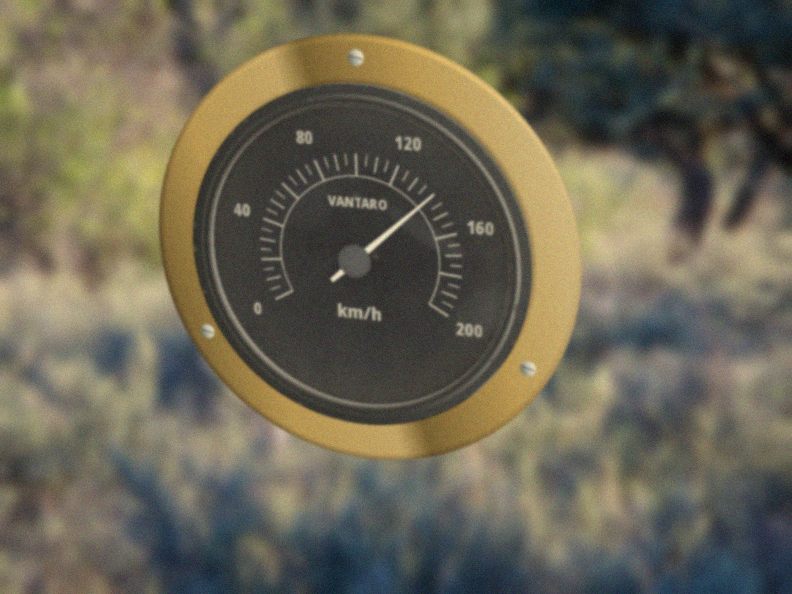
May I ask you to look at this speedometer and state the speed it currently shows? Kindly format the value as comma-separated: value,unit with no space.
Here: 140,km/h
